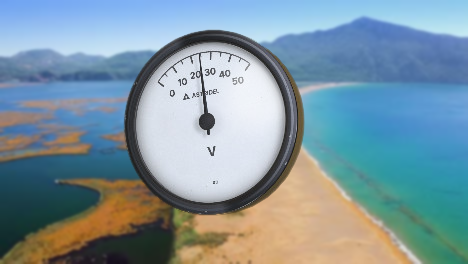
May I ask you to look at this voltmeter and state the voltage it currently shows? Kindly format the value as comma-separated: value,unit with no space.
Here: 25,V
